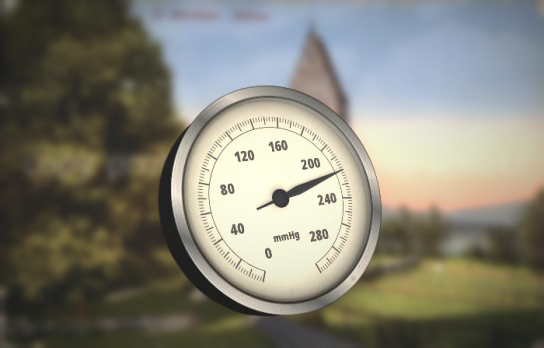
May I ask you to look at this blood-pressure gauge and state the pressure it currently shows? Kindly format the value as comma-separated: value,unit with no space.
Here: 220,mmHg
